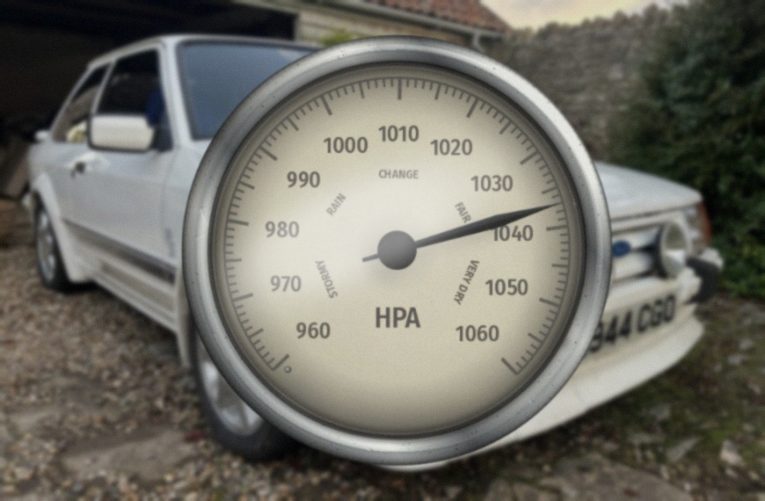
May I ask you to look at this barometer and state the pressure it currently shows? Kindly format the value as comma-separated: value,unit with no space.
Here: 1037,hPa
